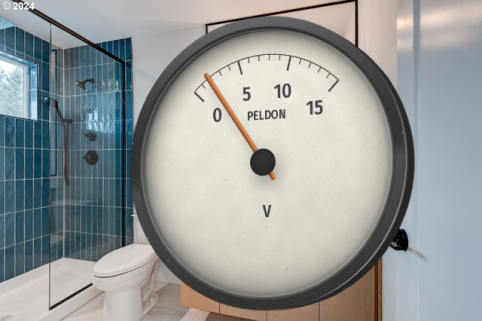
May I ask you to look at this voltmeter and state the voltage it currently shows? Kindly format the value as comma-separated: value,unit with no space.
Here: 2,V
